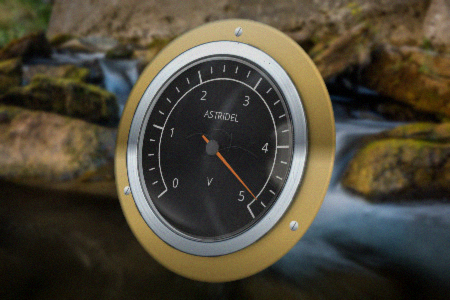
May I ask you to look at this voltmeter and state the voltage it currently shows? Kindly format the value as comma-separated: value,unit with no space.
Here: 4.8,V
